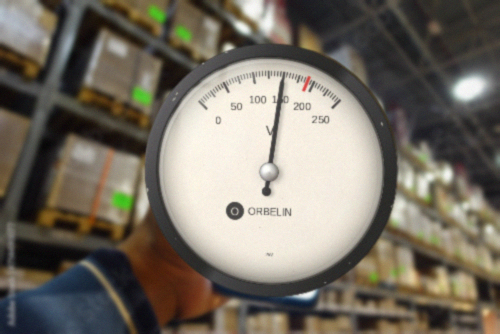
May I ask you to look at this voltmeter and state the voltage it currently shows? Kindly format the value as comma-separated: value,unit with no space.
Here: 150,V
